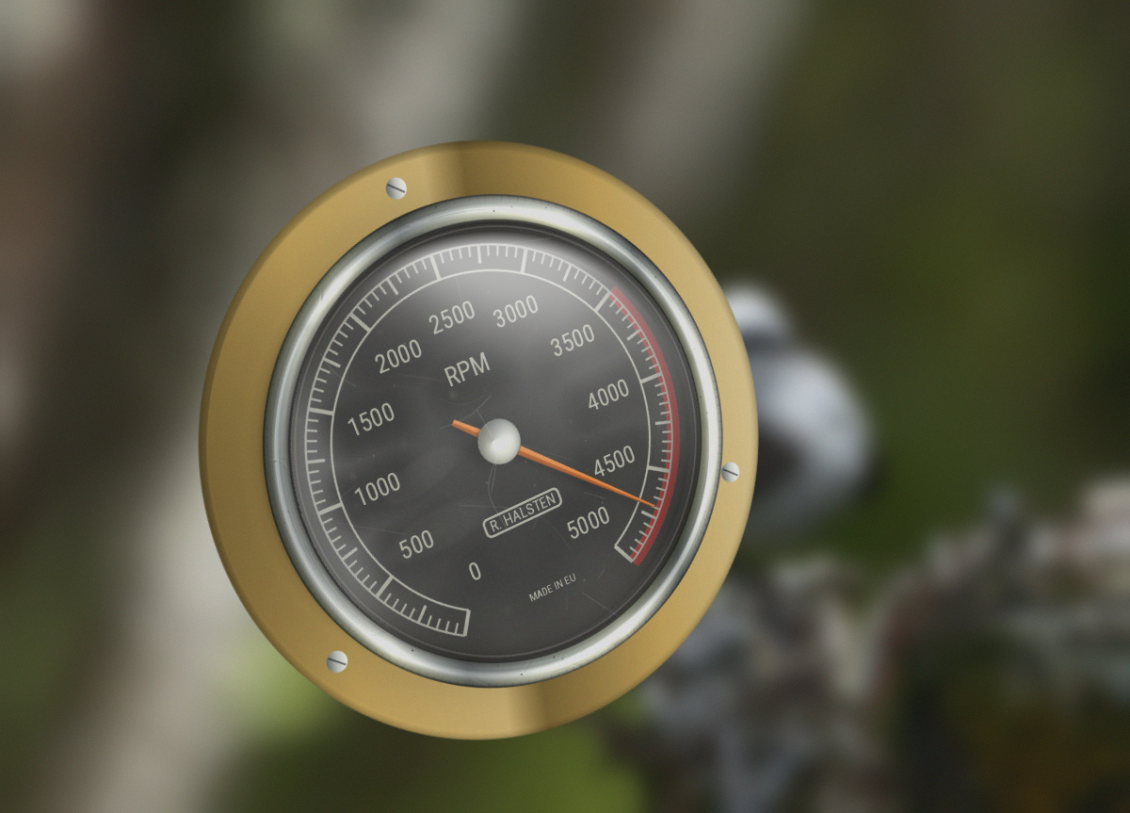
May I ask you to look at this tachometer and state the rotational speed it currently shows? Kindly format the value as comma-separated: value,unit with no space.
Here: 4700,rpm
